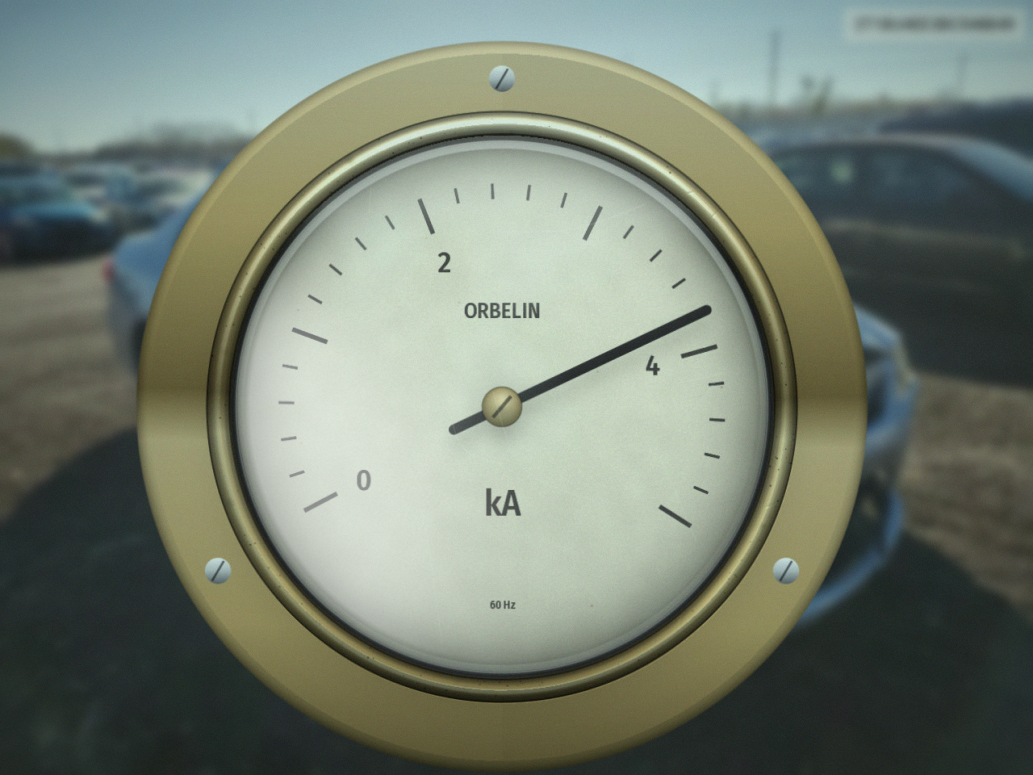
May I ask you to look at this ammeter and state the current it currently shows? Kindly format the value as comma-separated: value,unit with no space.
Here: 3.8,kA
